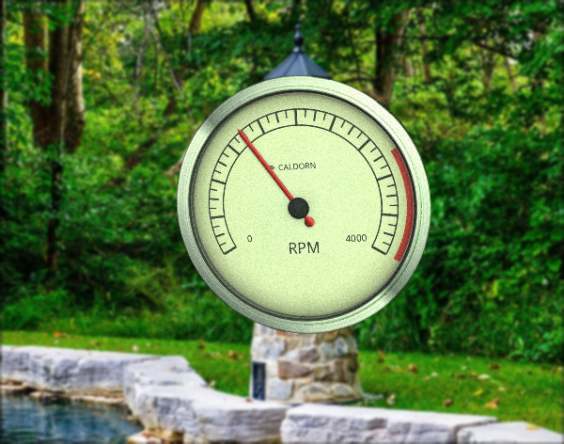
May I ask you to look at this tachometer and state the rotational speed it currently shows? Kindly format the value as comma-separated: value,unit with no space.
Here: 1400,rpm
